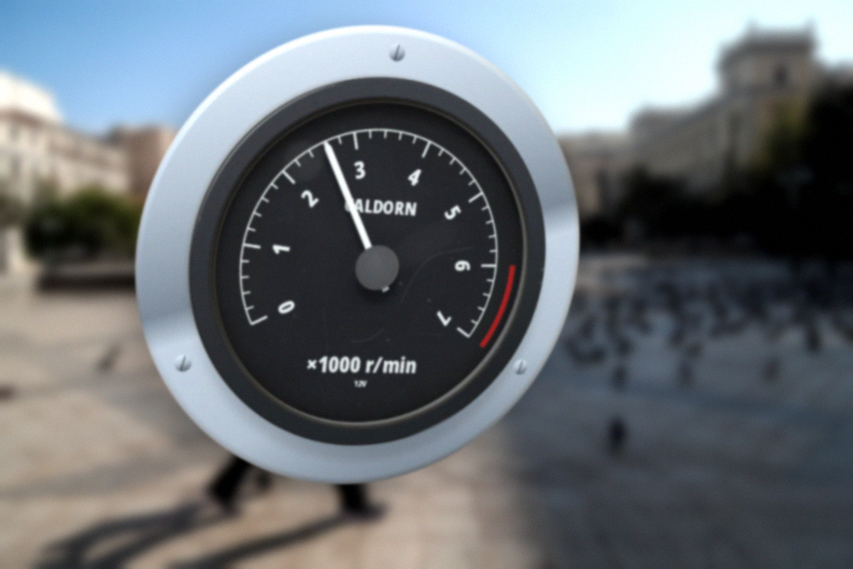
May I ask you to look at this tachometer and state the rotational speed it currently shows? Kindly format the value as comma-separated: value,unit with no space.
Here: 2600,rpm
